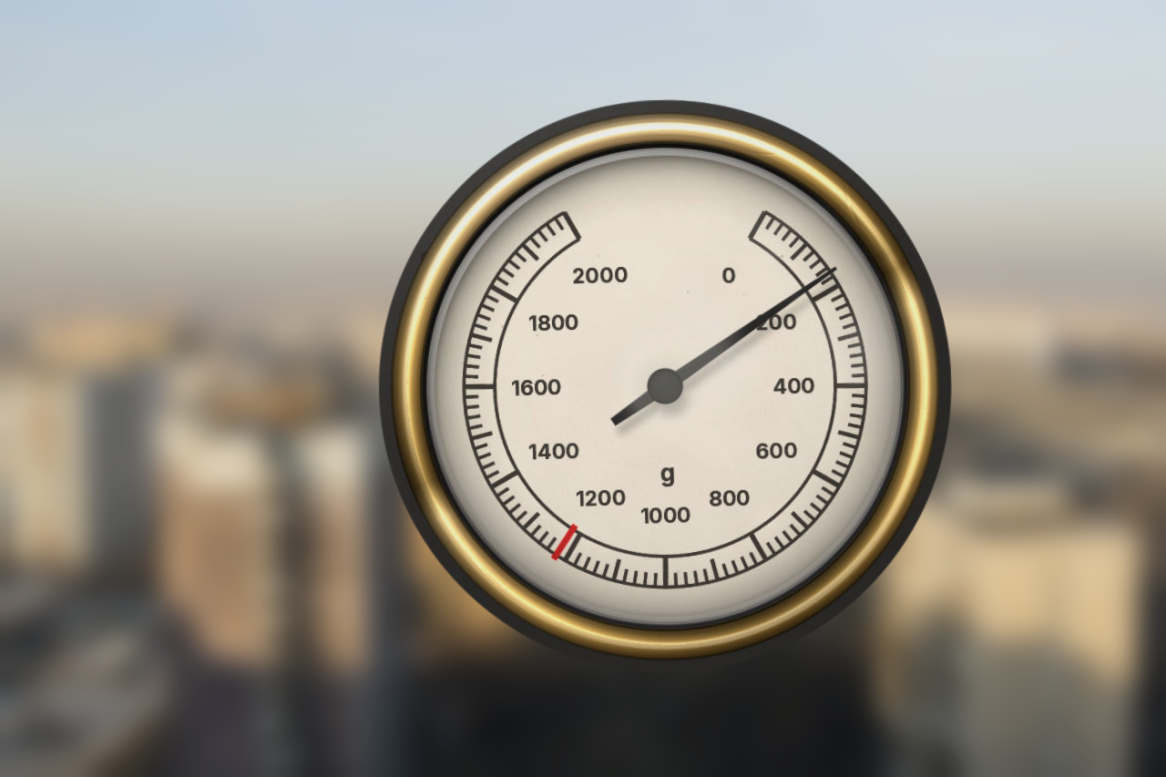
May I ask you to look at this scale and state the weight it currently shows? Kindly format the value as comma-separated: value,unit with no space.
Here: 170,g
